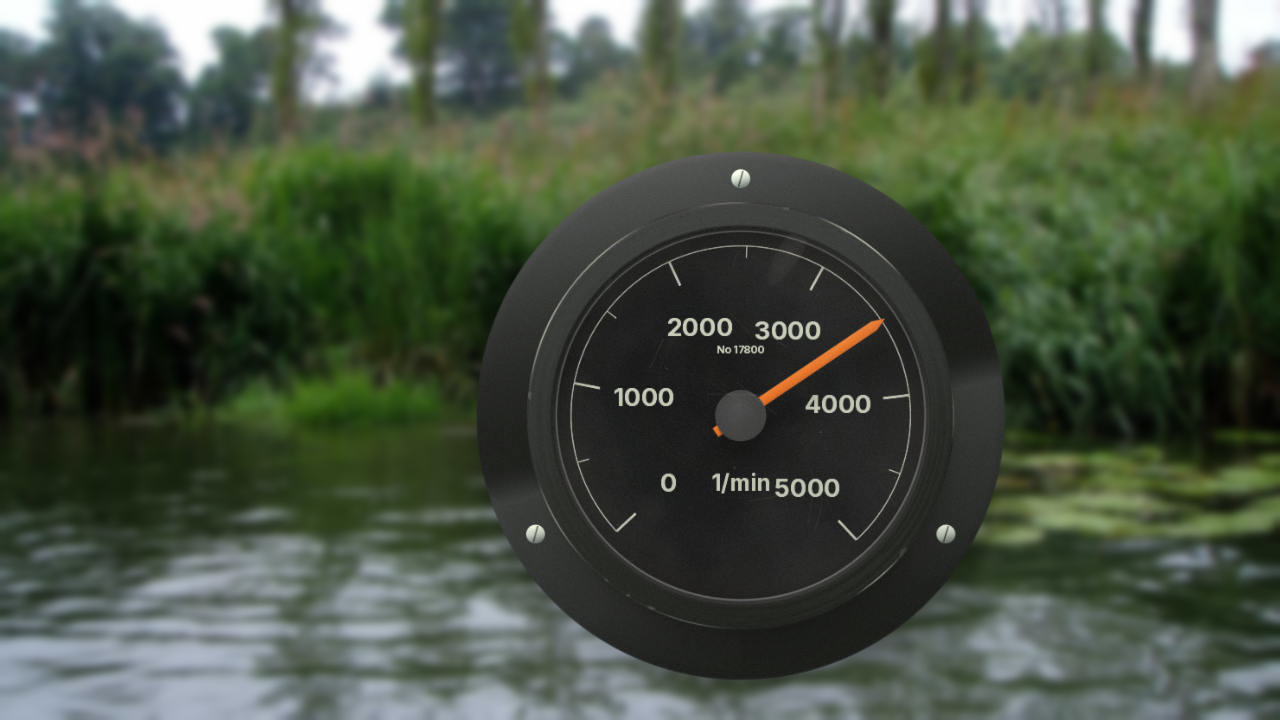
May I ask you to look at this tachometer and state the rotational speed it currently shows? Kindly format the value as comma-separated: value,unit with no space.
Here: 3500,rpm
